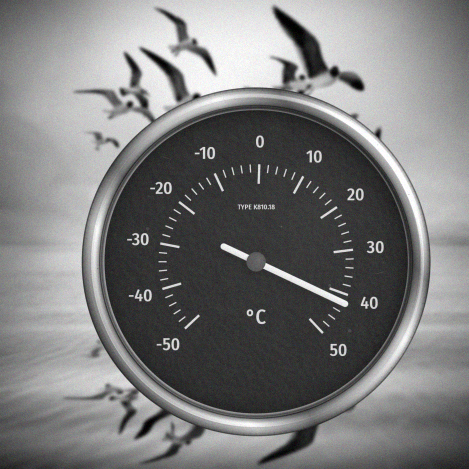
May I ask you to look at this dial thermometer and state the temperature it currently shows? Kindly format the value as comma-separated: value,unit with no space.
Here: 42,°C
